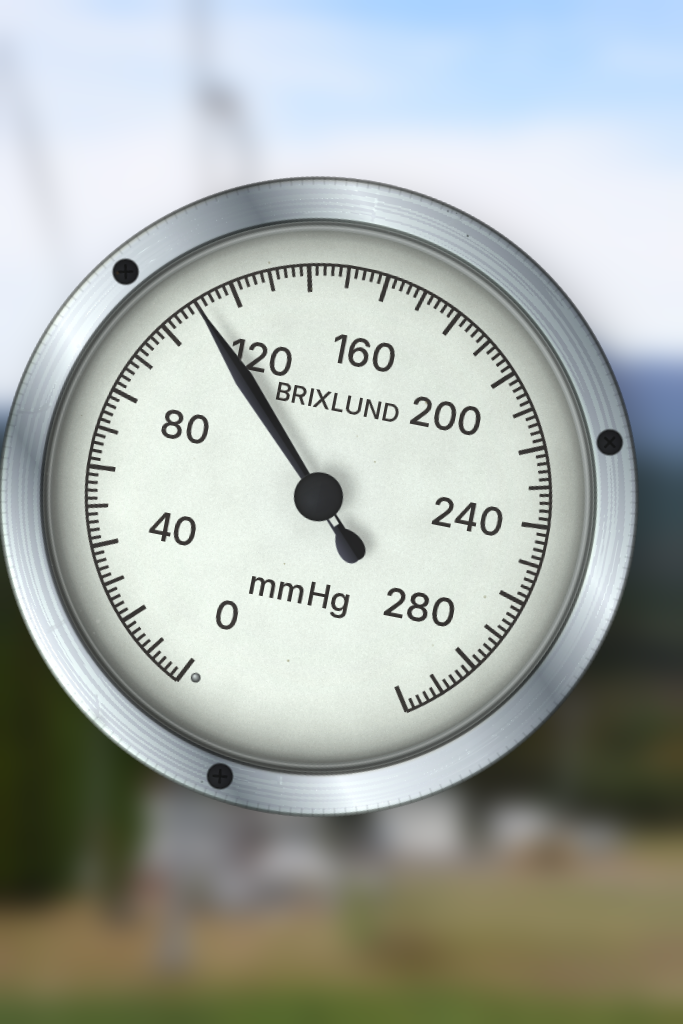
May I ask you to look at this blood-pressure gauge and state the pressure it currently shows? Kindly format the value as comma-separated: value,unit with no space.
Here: 110,mmHg
